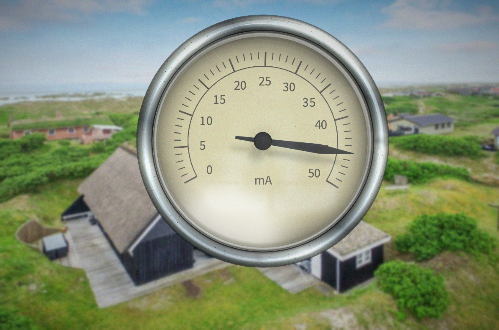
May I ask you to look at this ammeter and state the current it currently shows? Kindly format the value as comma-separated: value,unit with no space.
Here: 45,mA
